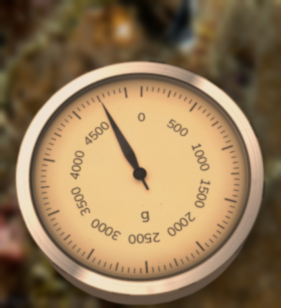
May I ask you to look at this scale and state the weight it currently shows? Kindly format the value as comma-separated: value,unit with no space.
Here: 4750,g
